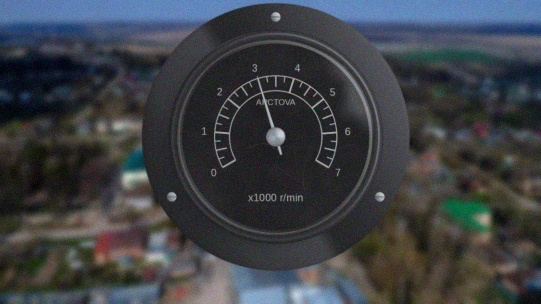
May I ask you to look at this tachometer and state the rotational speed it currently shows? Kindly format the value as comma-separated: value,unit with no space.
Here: 3000,rpm
